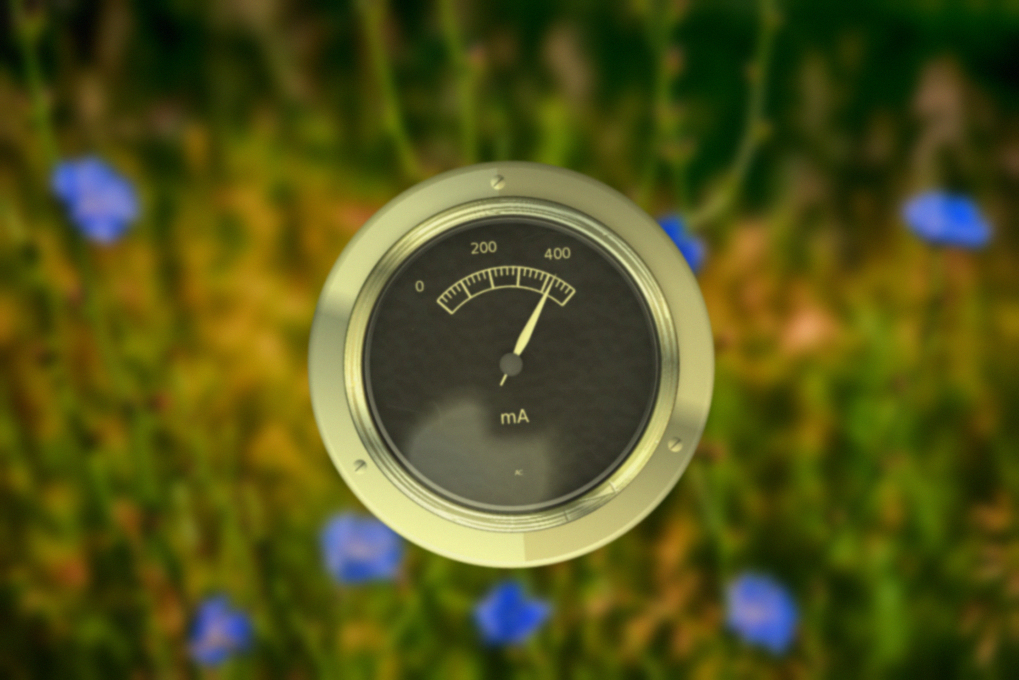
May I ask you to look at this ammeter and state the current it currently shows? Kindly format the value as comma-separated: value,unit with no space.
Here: 420,mA
